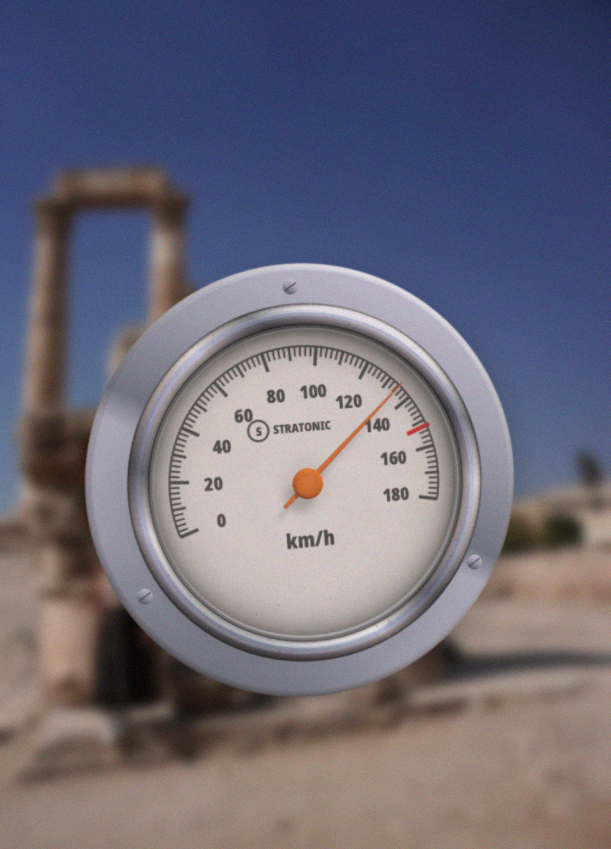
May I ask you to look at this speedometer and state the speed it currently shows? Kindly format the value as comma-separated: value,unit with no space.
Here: 134,km/h
